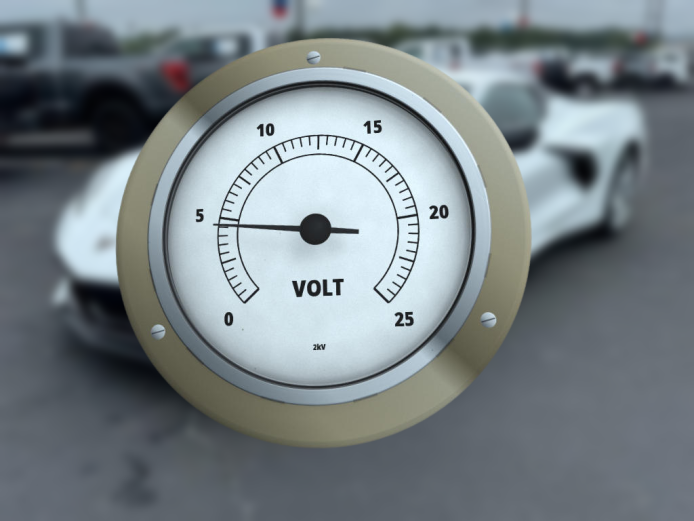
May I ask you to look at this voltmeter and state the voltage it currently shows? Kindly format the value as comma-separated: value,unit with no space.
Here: 4.5,V
